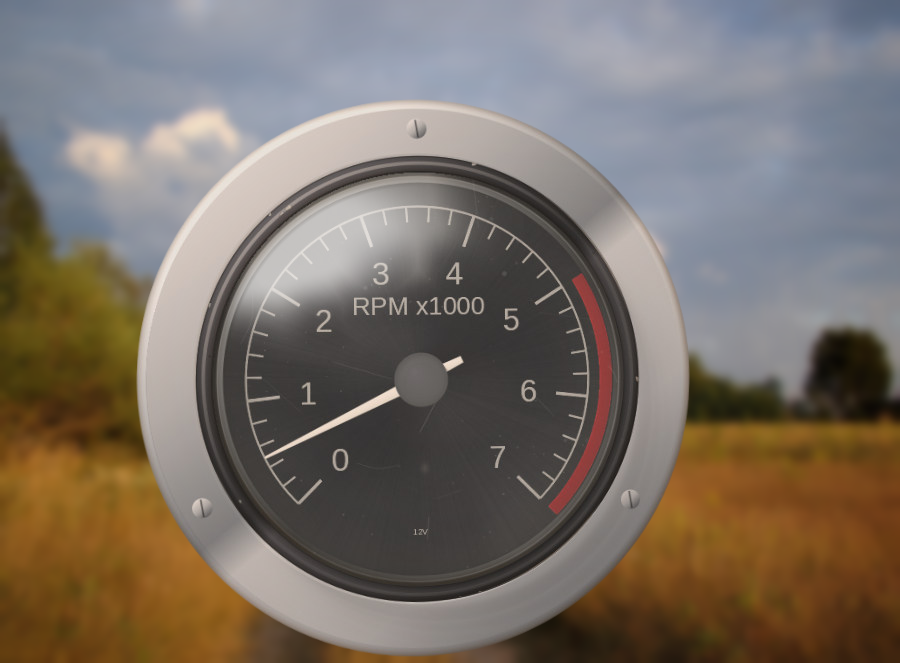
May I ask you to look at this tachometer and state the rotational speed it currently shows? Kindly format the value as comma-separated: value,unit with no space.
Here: 500,rpm
